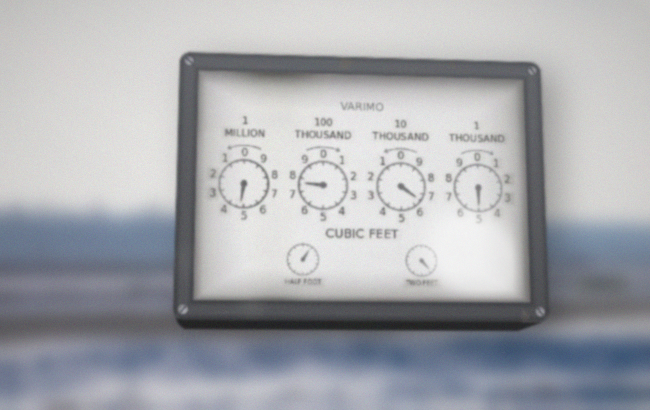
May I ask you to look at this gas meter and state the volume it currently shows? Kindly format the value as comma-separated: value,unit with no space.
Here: 476500,ft³
